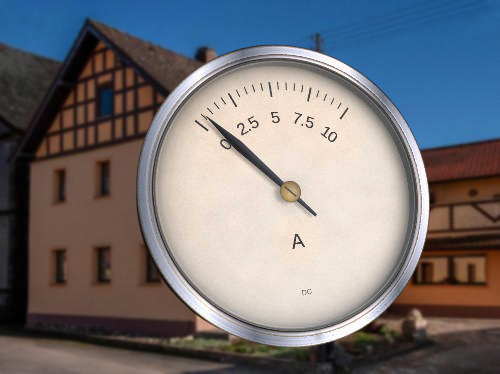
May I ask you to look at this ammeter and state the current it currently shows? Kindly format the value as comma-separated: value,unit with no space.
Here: 0.5,A
